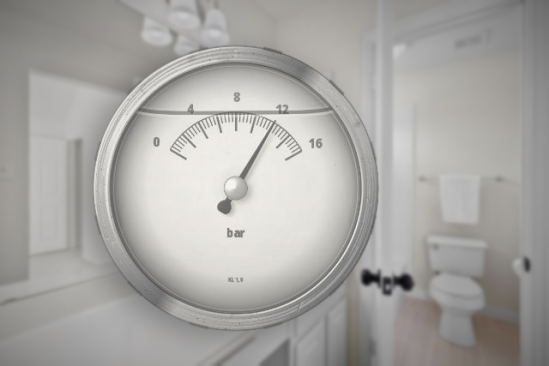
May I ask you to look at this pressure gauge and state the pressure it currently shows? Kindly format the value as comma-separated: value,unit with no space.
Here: 12,bar
